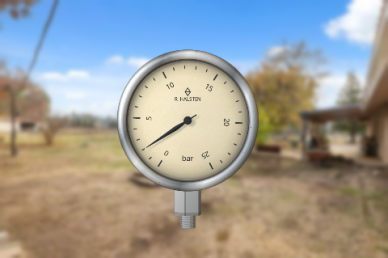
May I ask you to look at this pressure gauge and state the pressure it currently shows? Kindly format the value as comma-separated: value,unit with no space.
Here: 2,bar
